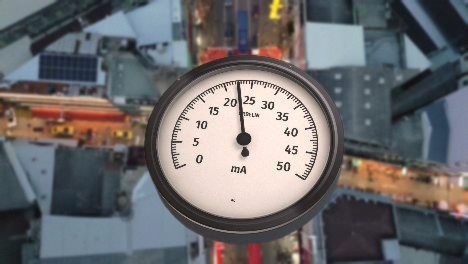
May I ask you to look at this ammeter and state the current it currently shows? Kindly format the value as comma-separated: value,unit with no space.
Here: 22.5,mA
